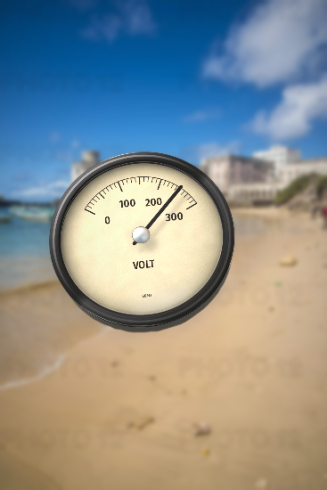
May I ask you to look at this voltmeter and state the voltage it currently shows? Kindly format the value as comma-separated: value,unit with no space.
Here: 250,V
